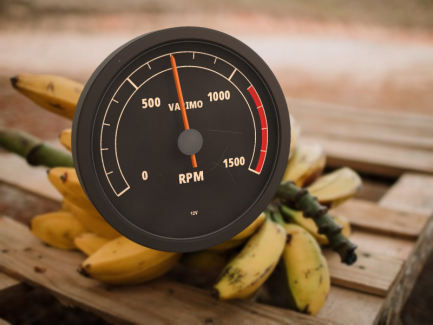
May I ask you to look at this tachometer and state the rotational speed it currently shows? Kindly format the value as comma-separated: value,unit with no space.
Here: 700,rpm
